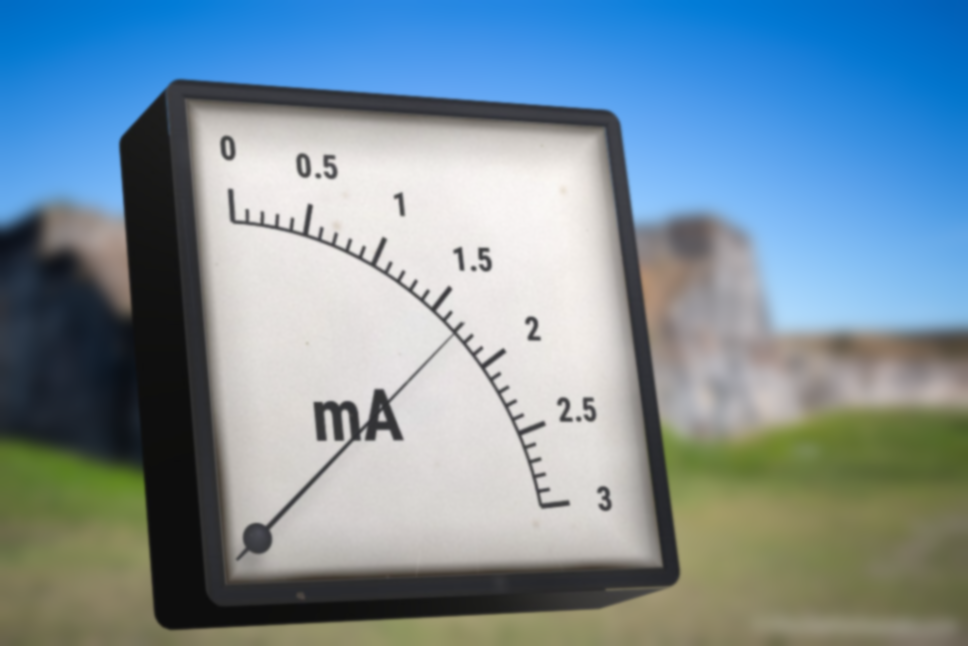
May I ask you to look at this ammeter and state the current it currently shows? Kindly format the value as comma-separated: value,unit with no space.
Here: 1.7,mA
